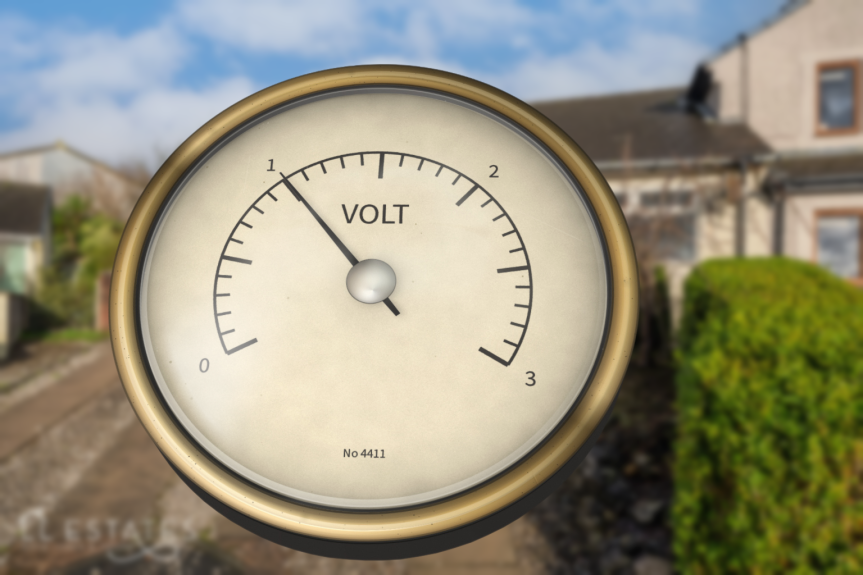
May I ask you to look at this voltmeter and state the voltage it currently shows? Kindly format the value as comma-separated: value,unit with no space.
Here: 1,V
